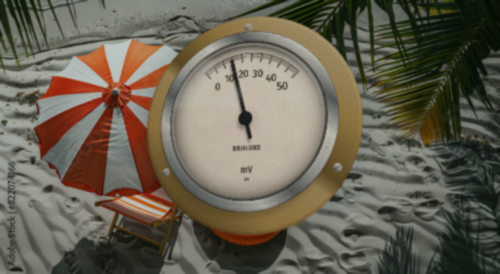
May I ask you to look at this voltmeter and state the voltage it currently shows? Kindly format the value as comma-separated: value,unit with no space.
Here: 15,mV
